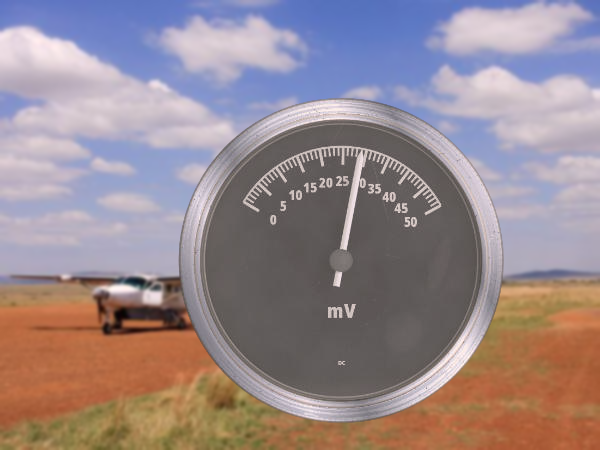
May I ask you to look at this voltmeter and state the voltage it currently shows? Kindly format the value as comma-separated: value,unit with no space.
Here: 29,mV
